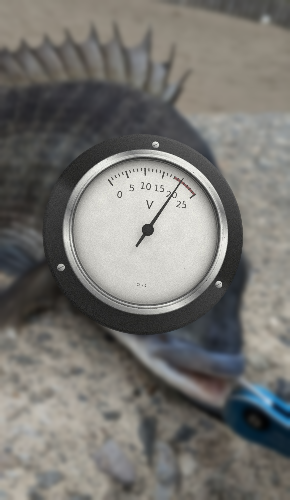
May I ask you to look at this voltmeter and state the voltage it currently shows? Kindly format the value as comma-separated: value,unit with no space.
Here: 20,V
